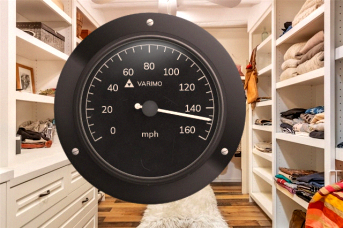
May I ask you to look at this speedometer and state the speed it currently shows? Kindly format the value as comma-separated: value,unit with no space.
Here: 147.5,mph
